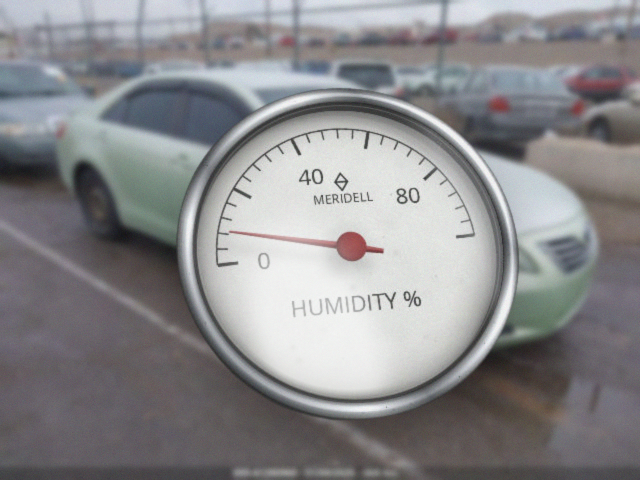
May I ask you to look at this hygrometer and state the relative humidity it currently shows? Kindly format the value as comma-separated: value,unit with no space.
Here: 8,%
